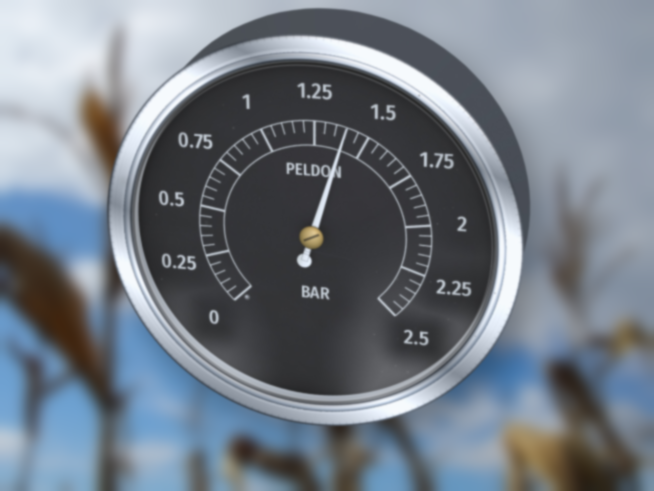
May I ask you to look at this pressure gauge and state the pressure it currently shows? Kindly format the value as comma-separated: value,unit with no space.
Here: 1.4,bar
